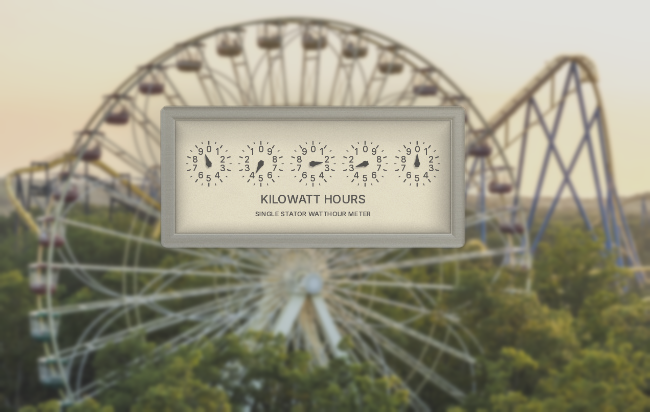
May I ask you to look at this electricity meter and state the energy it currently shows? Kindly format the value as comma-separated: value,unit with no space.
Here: 94230,kWh
